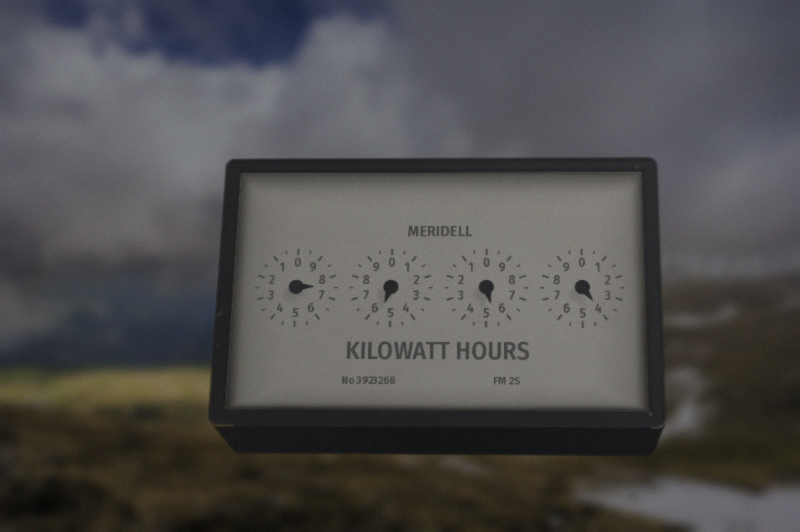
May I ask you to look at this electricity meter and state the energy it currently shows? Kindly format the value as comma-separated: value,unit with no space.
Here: 7554,kWh
